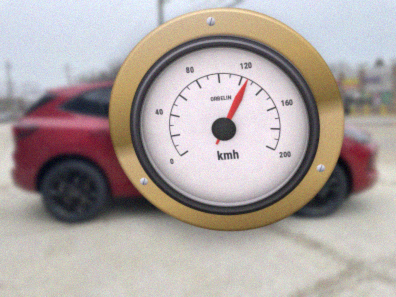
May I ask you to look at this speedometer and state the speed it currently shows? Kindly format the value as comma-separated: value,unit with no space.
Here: 125,km/h
